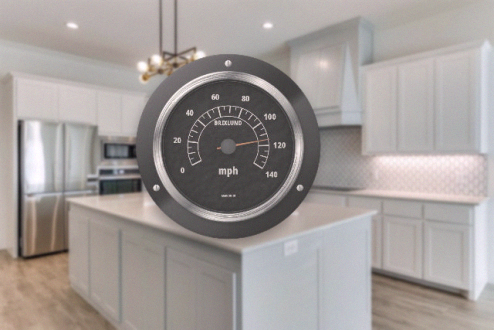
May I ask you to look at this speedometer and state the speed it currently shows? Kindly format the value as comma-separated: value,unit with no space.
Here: 115,mph
